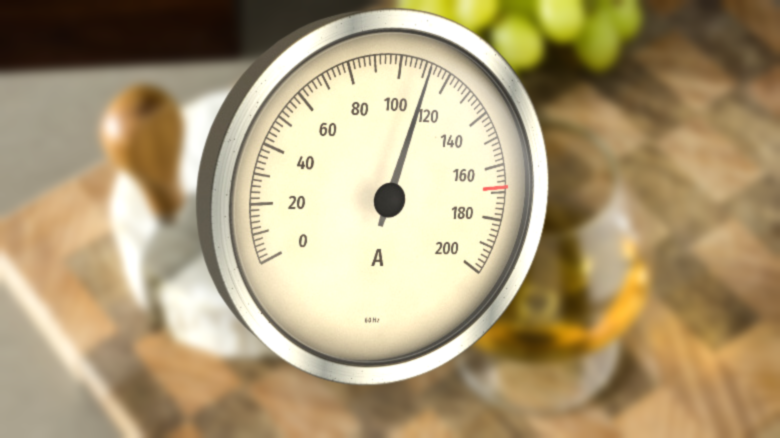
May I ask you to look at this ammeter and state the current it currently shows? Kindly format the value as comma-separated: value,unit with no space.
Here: 110,A
